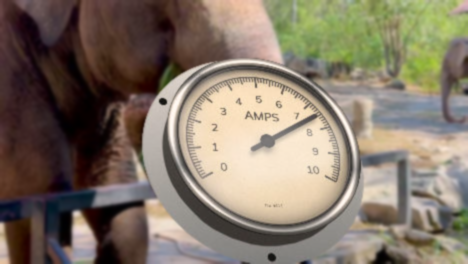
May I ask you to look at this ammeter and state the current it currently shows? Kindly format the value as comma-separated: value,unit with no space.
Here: 7.5,A
